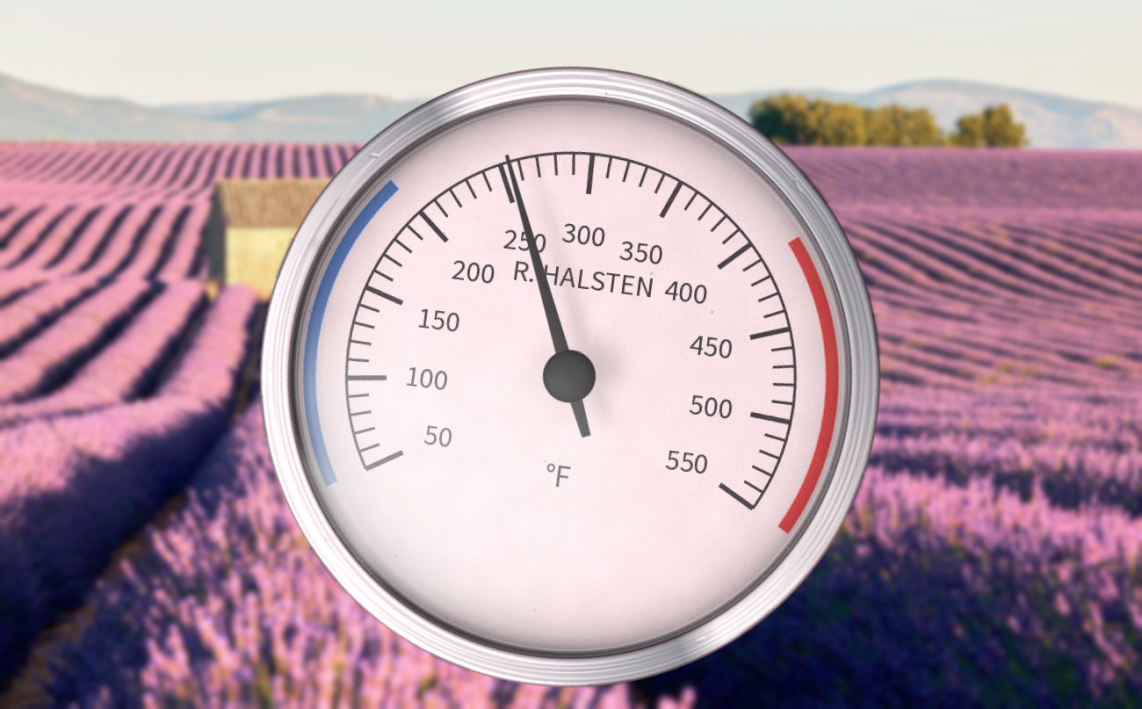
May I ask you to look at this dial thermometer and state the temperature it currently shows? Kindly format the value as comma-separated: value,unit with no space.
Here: 255,°F
